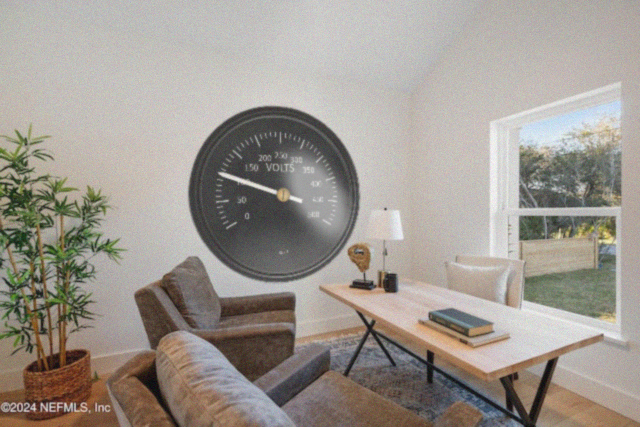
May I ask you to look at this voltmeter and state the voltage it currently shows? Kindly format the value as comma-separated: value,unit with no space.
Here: 100,V
